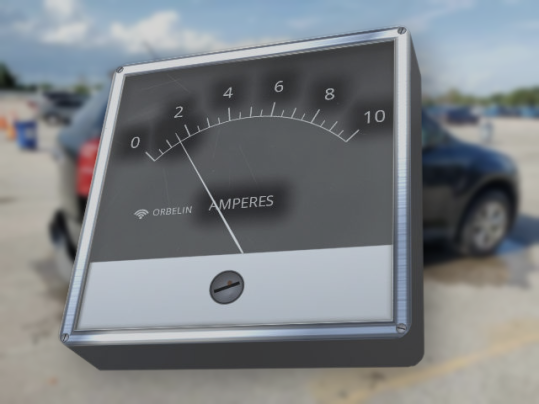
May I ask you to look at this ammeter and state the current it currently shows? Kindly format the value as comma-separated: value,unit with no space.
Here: 1.5,A
